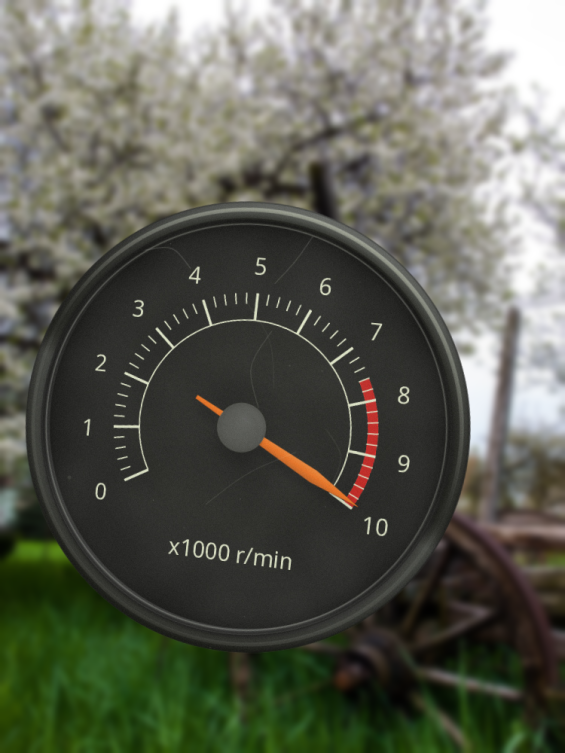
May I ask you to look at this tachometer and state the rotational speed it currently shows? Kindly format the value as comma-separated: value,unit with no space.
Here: 9900,rpm
